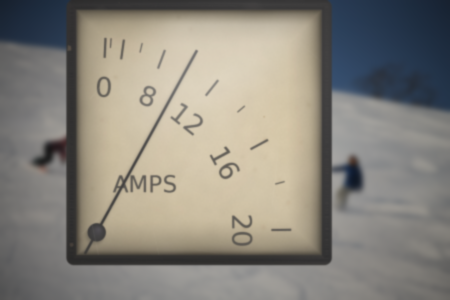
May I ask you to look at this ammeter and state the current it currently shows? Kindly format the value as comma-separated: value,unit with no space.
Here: 10,A
